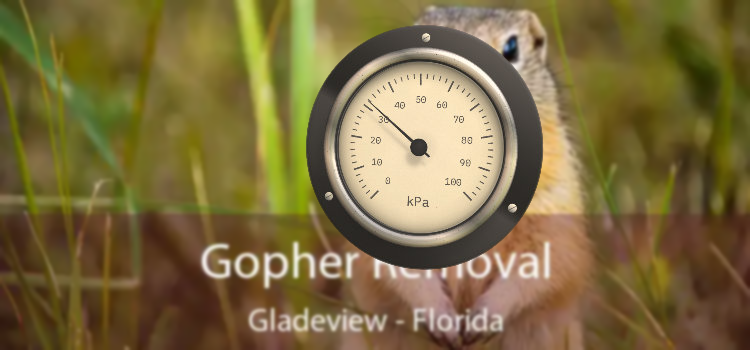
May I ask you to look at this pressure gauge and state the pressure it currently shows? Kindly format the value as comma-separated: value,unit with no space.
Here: 32,kPa
